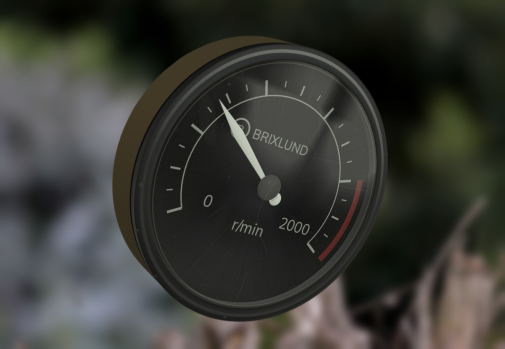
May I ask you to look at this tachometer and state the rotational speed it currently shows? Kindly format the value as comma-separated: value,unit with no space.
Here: 550,rpm
